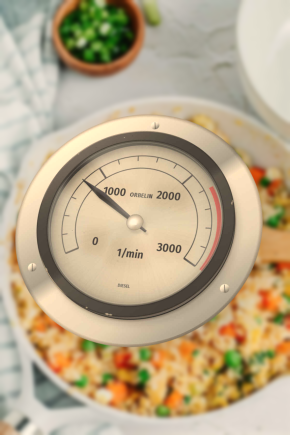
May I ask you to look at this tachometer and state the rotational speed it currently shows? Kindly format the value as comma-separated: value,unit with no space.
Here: 800,rpm
